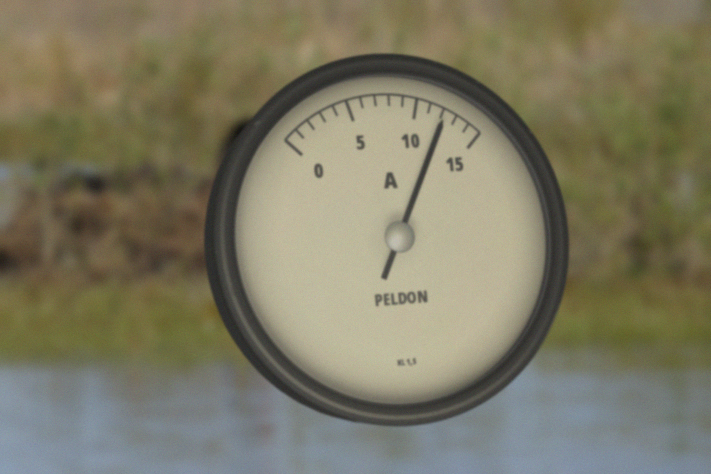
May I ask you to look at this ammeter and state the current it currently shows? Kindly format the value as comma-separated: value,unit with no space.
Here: 12,A
